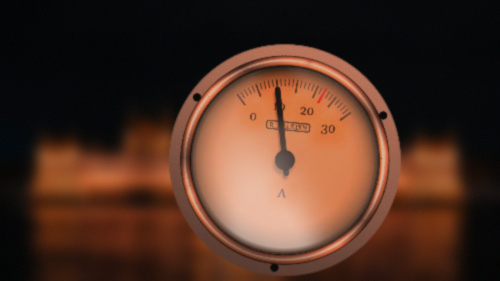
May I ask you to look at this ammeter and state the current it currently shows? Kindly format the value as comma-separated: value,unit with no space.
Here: 10,A
